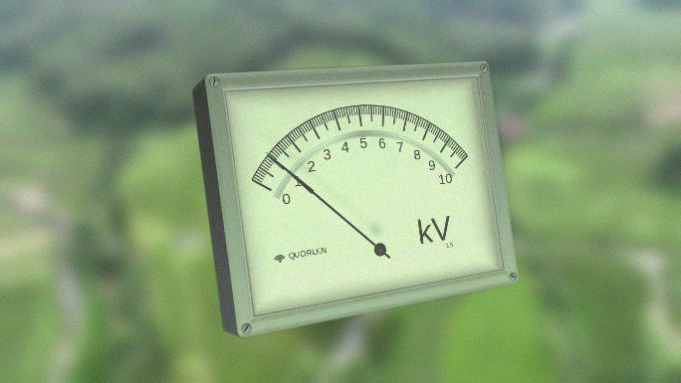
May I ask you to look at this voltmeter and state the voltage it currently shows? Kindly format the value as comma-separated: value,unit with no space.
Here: 1,kV
